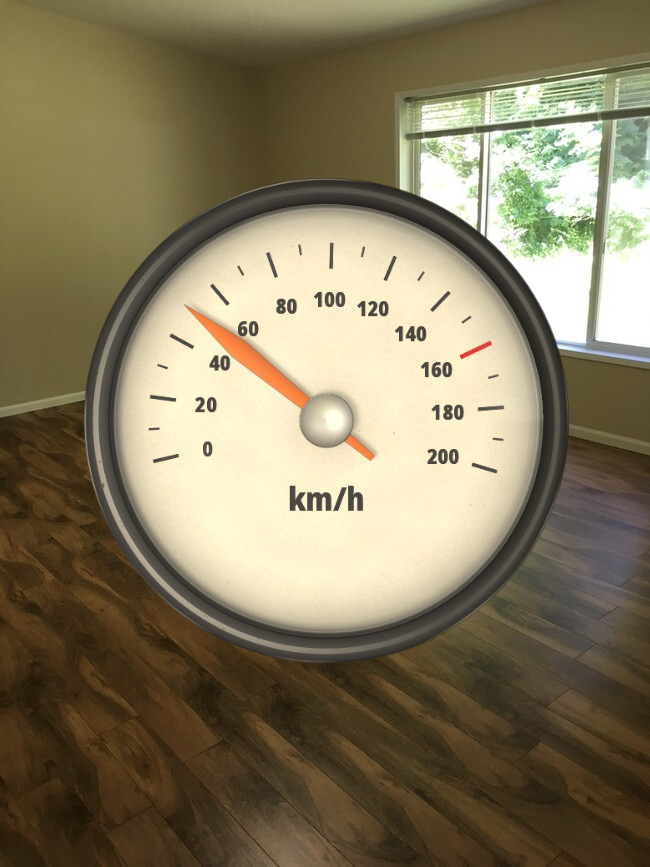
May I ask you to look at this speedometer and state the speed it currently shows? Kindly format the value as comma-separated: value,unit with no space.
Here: 50,km/h
